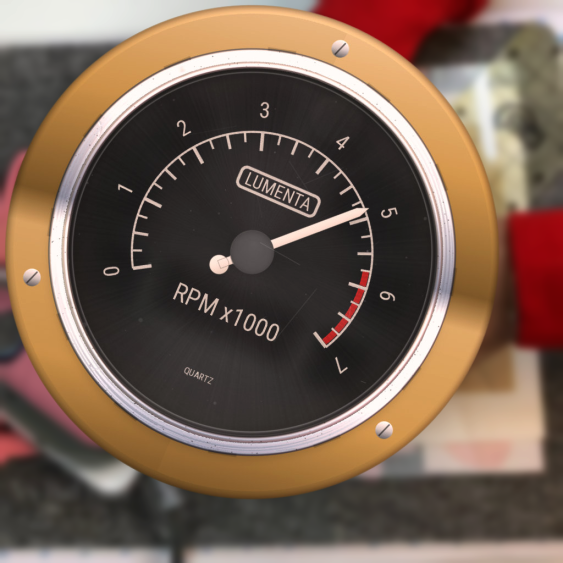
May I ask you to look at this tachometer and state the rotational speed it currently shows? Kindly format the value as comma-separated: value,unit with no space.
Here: 4875,rpm
